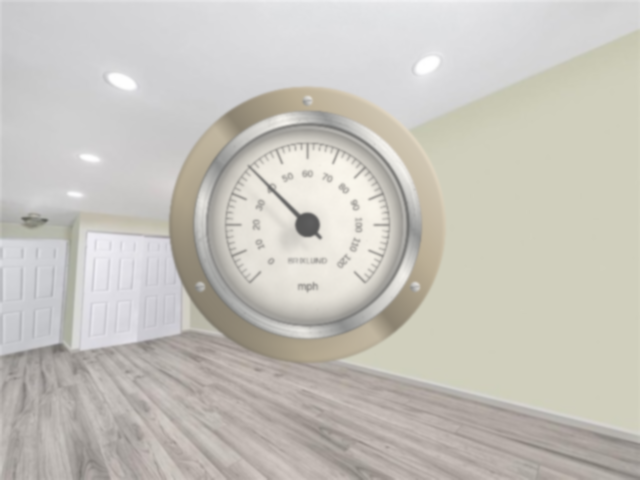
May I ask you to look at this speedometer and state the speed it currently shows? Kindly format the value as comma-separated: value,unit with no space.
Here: 40,mph
